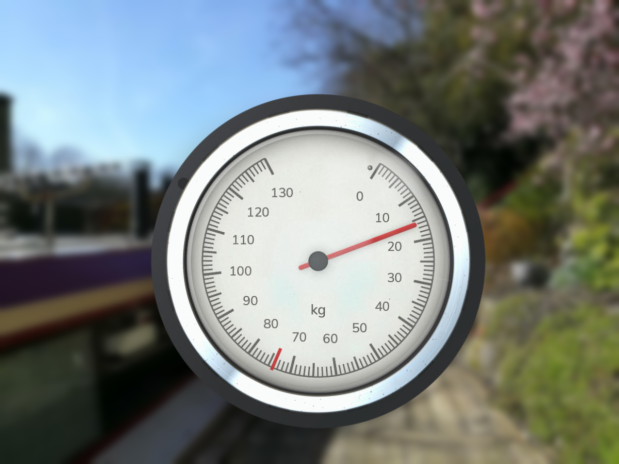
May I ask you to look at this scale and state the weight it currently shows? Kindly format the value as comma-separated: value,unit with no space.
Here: 16,kg
